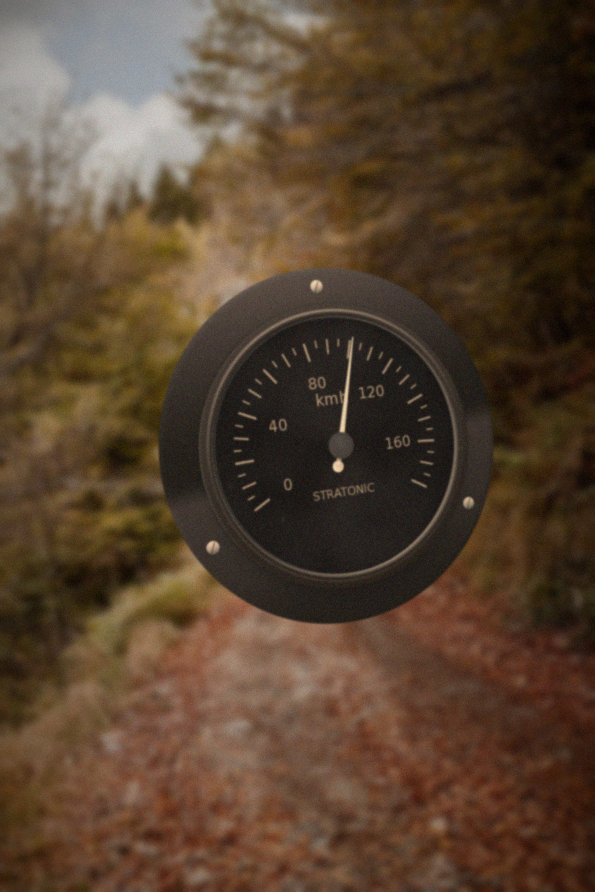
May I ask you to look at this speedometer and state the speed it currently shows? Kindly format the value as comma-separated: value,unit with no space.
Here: 100,km/h
